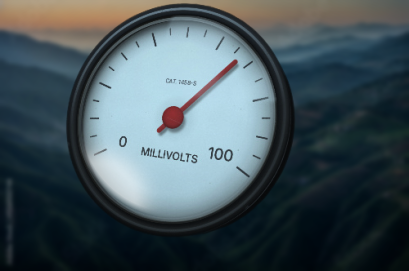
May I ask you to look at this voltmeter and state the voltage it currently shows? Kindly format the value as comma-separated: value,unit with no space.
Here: 67.5,mV
